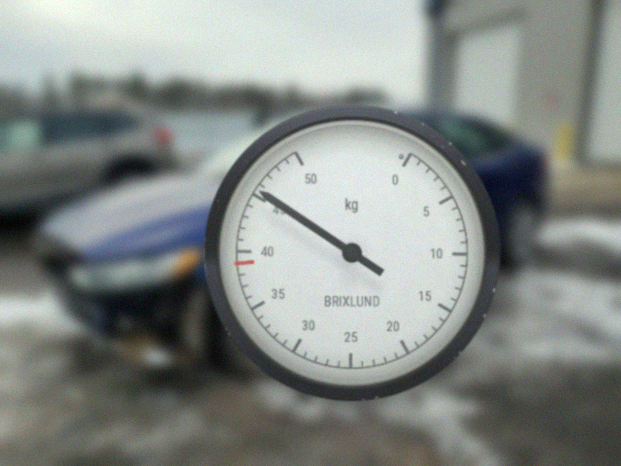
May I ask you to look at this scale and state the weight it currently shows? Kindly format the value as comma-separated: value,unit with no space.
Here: 45.5,kg
